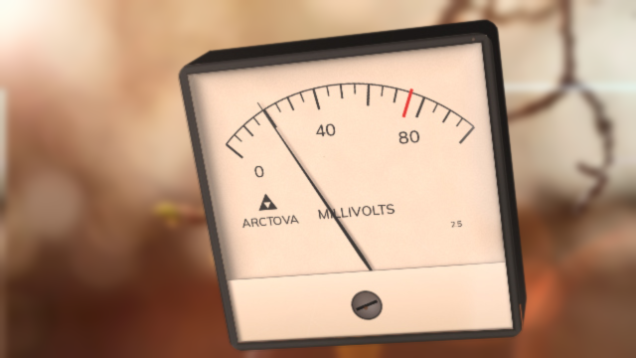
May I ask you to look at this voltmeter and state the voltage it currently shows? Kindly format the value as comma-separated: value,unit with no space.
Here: 20,mV
